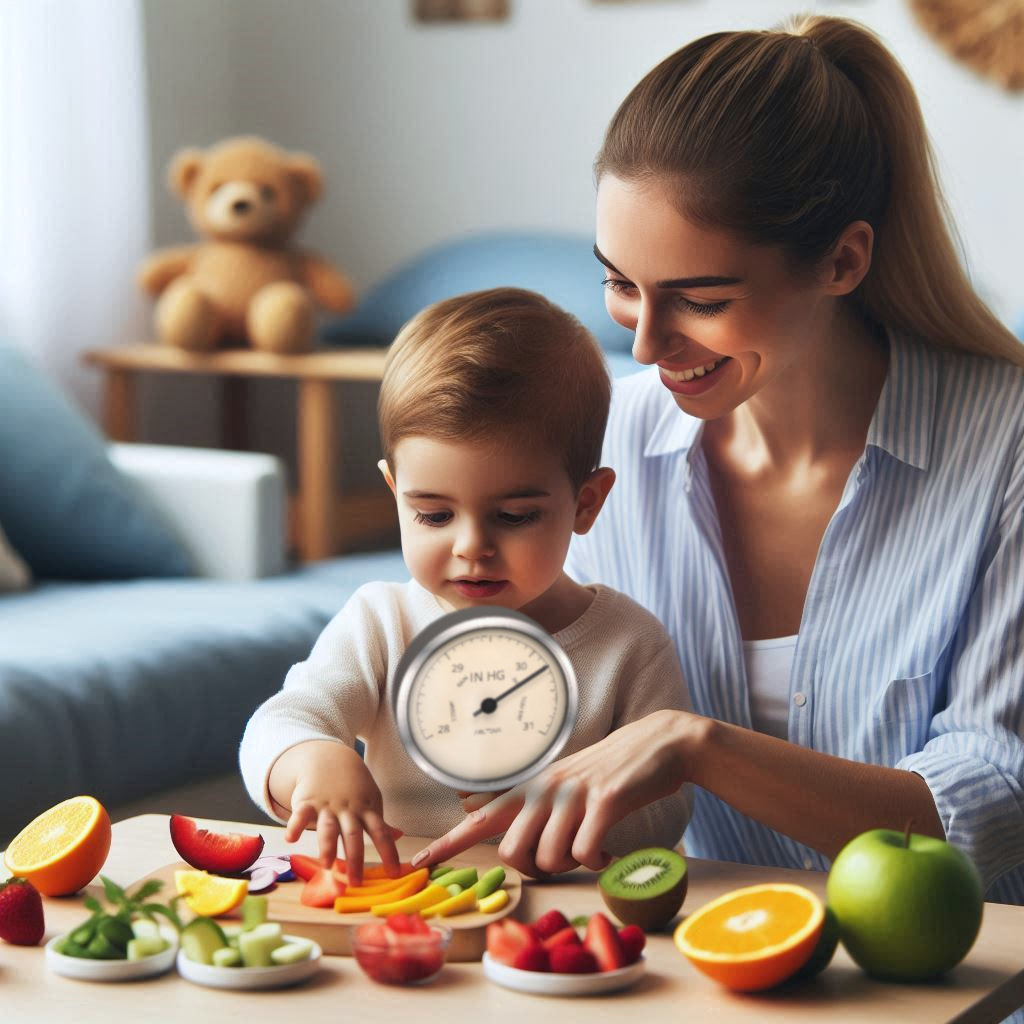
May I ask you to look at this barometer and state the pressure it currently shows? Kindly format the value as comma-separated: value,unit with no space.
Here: 30.2,inHg
